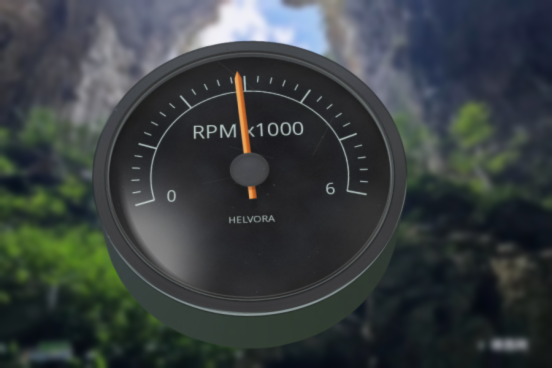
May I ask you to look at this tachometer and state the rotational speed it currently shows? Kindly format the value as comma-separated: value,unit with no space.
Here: 2900,rpm
